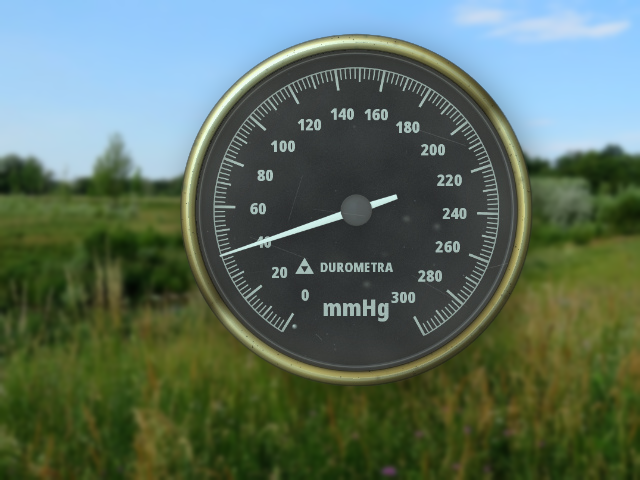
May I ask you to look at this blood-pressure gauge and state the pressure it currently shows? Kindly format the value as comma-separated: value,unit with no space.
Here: 40,mmHg
